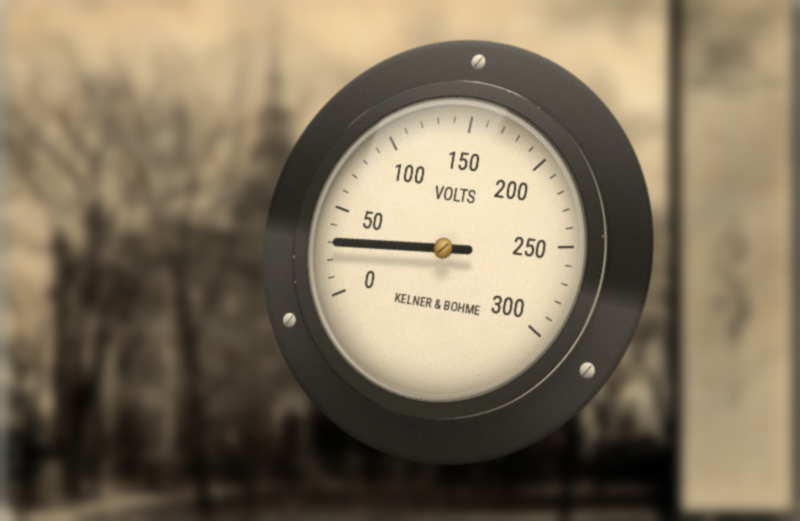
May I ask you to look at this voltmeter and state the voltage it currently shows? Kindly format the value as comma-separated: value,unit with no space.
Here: 30,V
